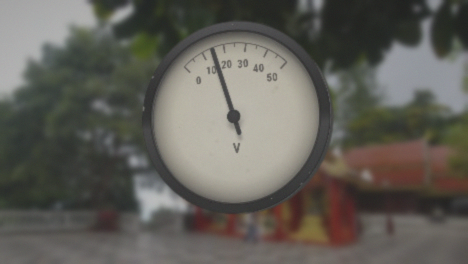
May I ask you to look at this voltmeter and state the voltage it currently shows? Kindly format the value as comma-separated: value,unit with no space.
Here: 15,V
